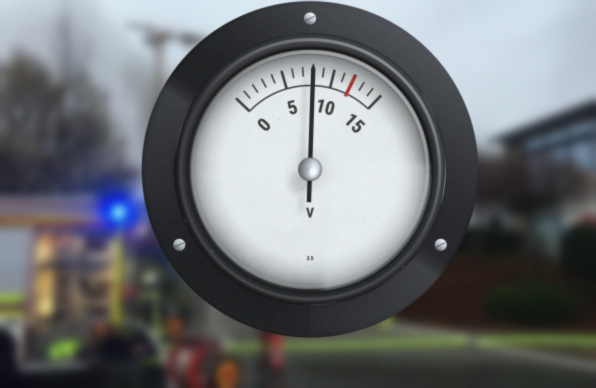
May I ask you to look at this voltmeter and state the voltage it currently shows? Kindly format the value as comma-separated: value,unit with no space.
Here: 8,V
